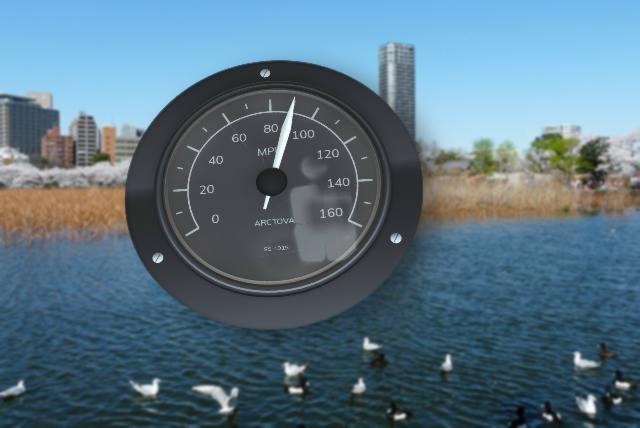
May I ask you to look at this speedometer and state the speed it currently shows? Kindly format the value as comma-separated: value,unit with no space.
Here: 90,mph
